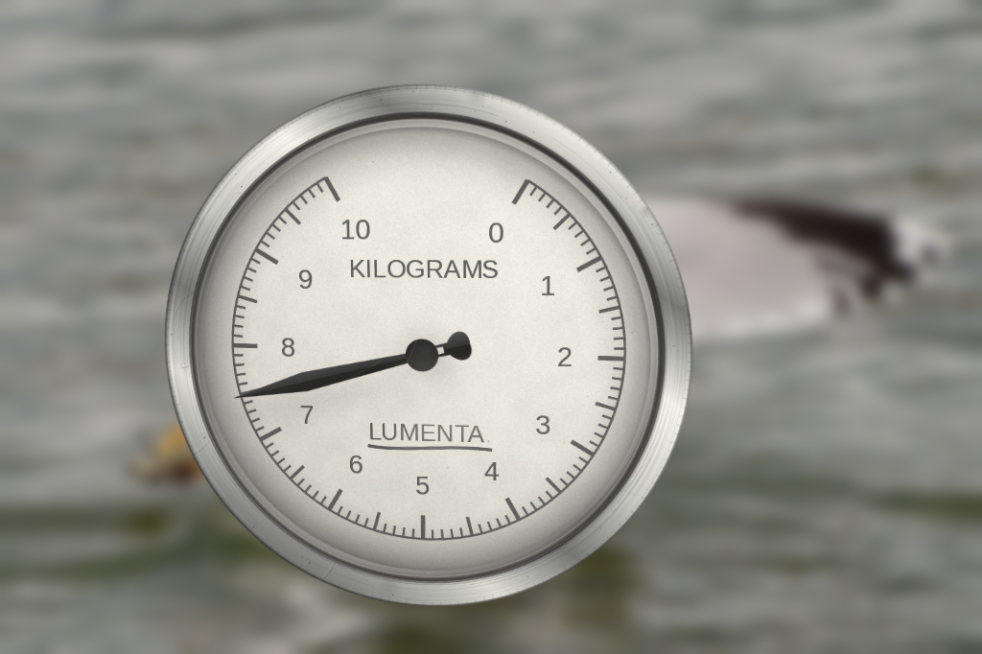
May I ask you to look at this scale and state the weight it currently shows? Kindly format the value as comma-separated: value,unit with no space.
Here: 7.5,kg
